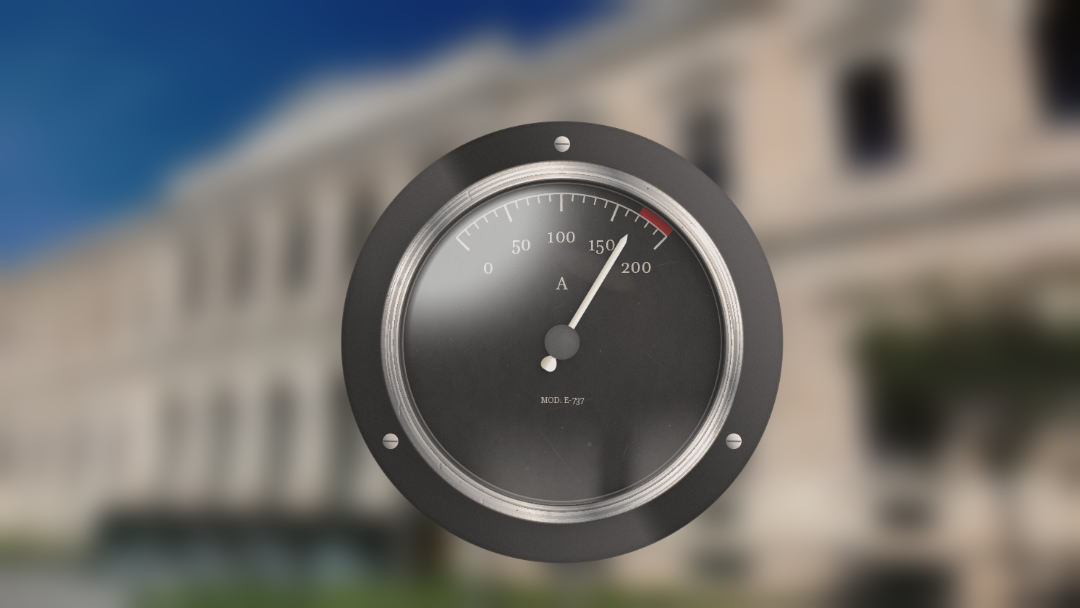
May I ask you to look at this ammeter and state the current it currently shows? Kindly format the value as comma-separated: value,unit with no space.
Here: 170,A
